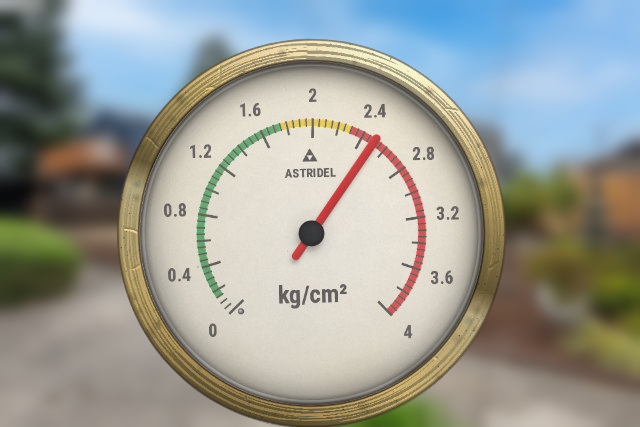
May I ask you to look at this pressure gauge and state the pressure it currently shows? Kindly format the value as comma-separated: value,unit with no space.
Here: 2.5,kg/cm²
